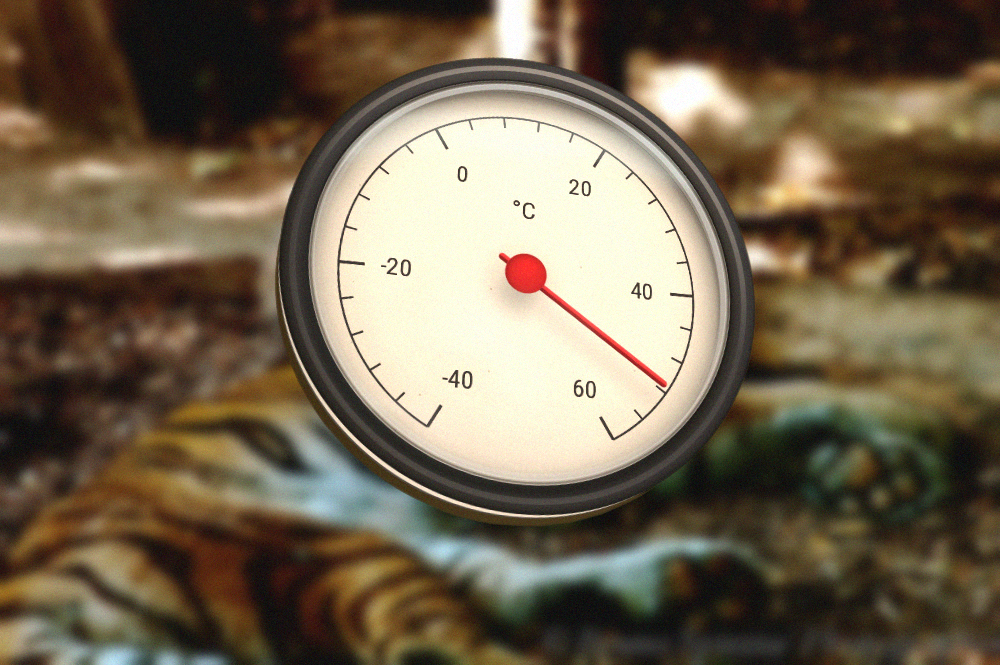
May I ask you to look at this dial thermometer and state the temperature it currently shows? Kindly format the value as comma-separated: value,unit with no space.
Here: 52,°C
